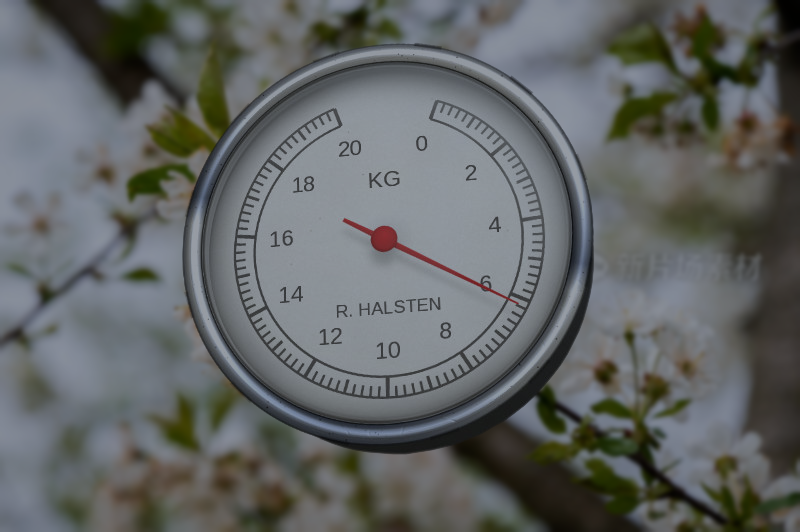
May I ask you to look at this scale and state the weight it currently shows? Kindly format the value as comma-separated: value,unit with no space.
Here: 6.2,kg
